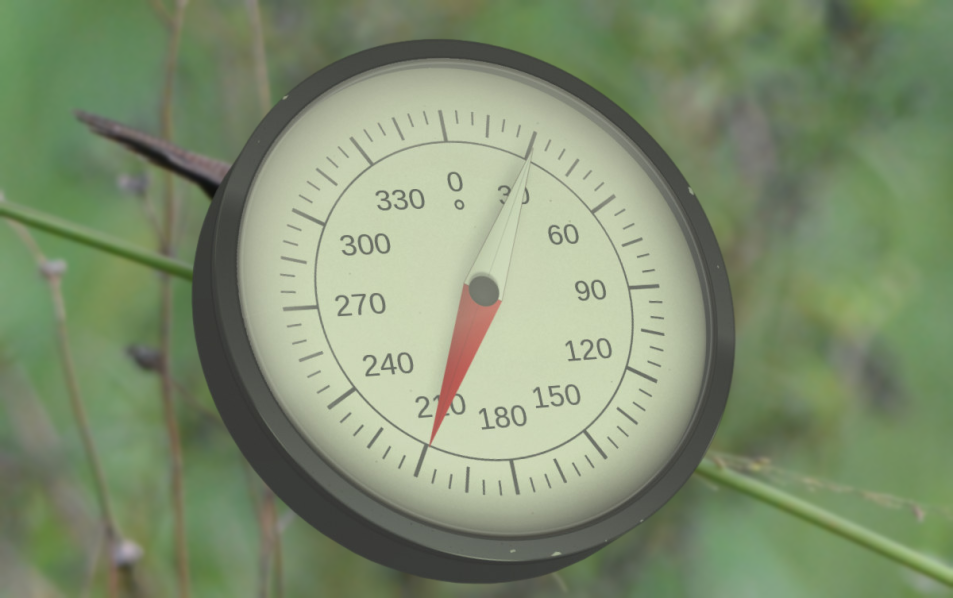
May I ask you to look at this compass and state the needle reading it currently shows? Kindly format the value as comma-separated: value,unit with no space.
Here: 210,°
